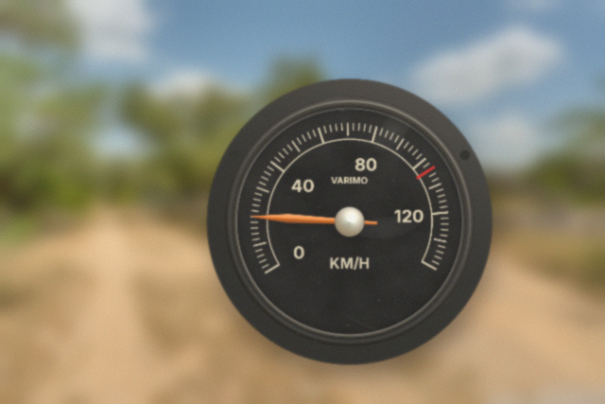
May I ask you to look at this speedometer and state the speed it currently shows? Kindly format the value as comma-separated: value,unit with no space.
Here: 20,km/h
